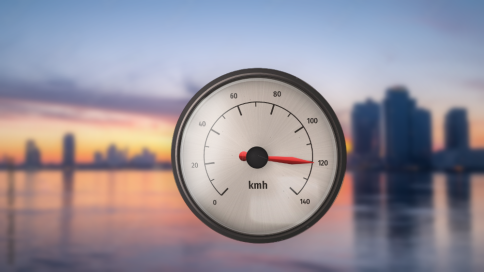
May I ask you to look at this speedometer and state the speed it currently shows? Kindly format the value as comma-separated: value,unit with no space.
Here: 120,km/h
